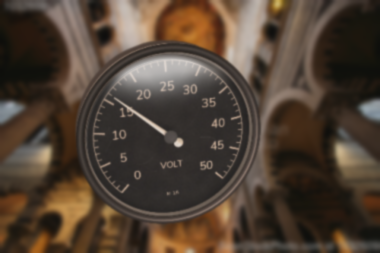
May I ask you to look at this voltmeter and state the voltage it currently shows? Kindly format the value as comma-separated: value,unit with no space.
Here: 16,V
